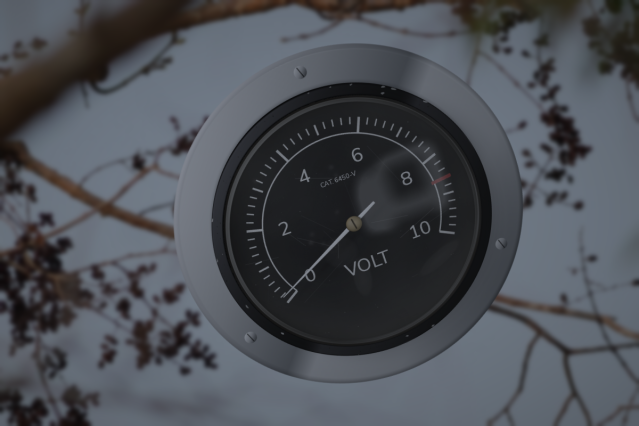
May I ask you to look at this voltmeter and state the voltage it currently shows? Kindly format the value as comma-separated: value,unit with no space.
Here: 0.2,V
